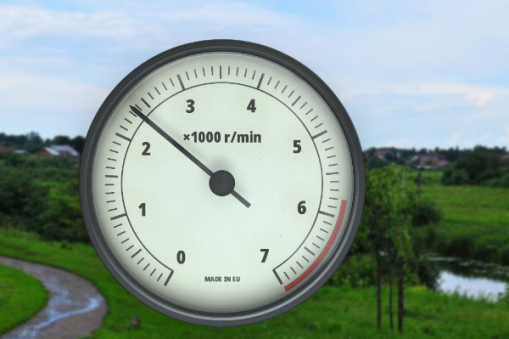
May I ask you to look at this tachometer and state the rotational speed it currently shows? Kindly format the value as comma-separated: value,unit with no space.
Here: 2350,rpm
